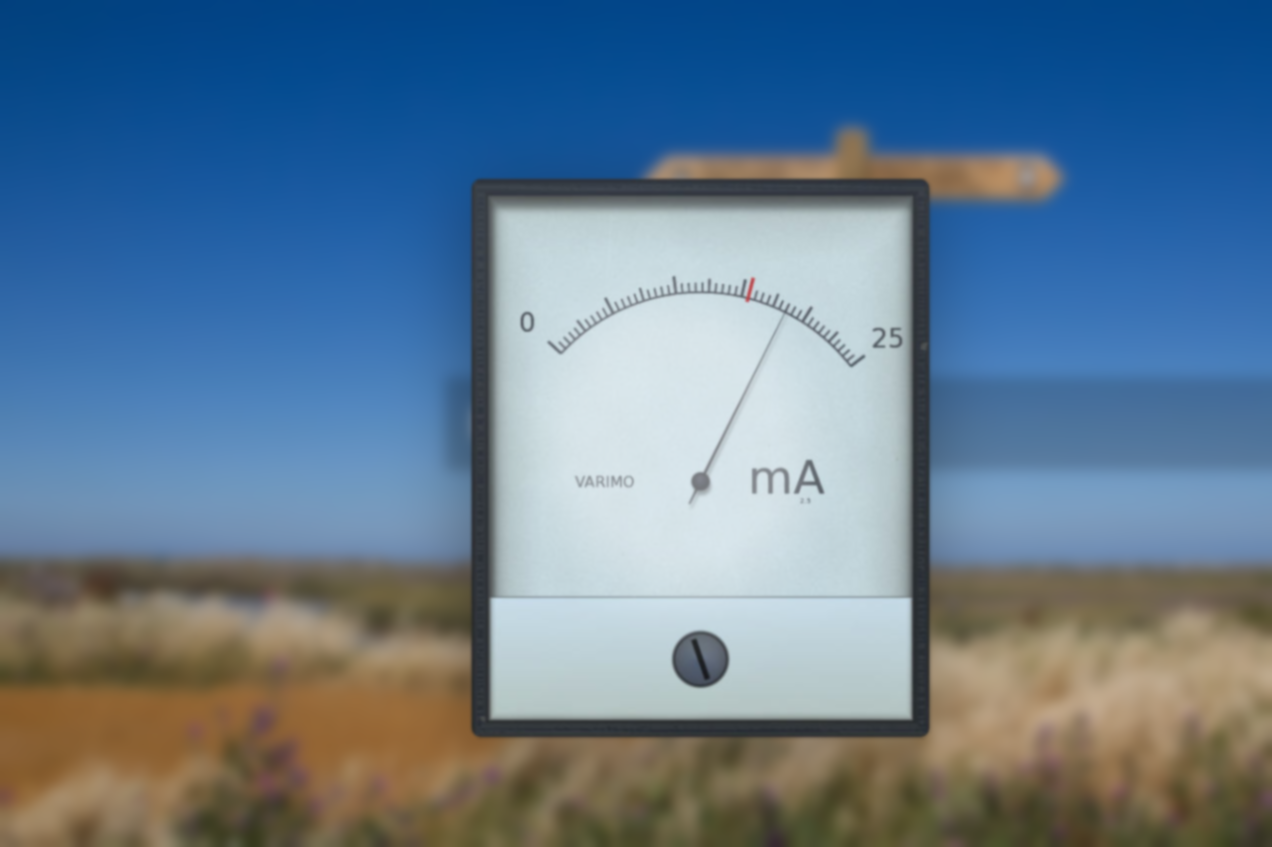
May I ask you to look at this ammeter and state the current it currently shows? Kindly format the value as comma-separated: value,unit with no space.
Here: 18.5,mA
